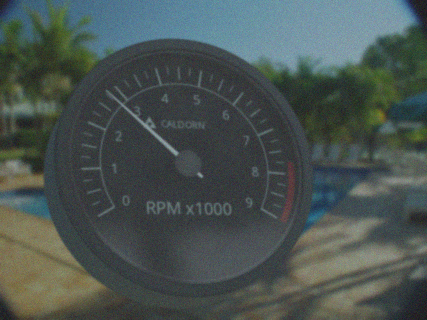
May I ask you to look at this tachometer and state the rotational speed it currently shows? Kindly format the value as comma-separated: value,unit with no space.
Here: 2750,rpm
